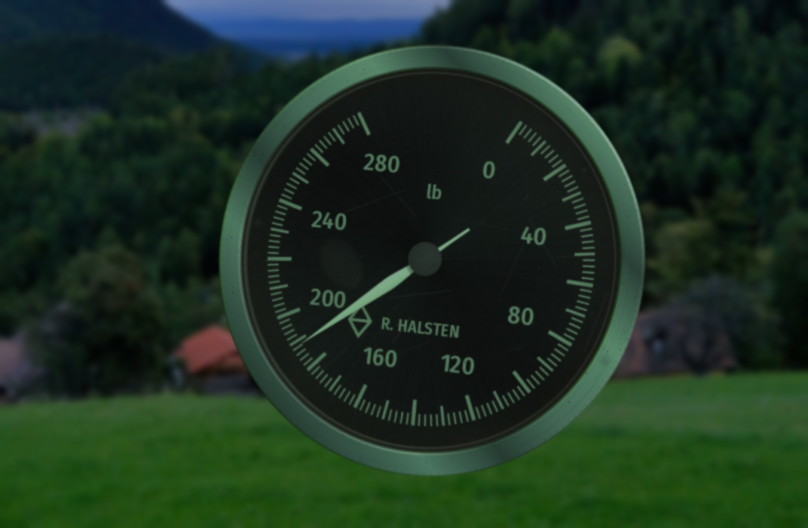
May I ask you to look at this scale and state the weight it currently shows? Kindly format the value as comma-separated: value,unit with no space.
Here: 188,lb
